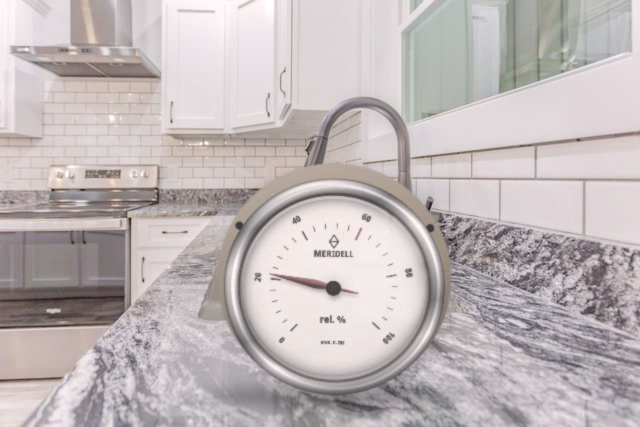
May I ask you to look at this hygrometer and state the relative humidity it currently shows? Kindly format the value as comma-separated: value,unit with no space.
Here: 22,%
